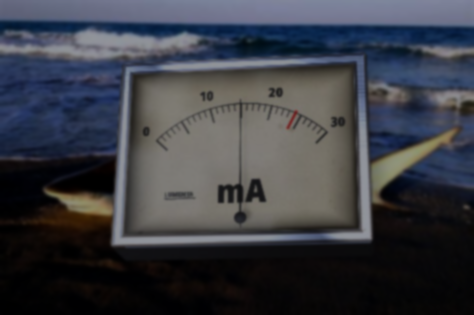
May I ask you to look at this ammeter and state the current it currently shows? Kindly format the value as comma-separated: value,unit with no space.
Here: 15,mA
